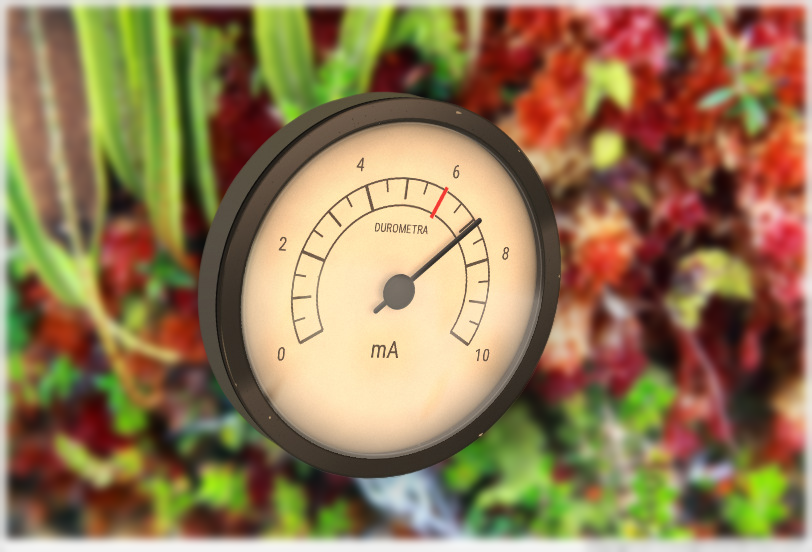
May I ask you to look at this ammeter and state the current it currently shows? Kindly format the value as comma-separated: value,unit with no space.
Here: 7,mA
